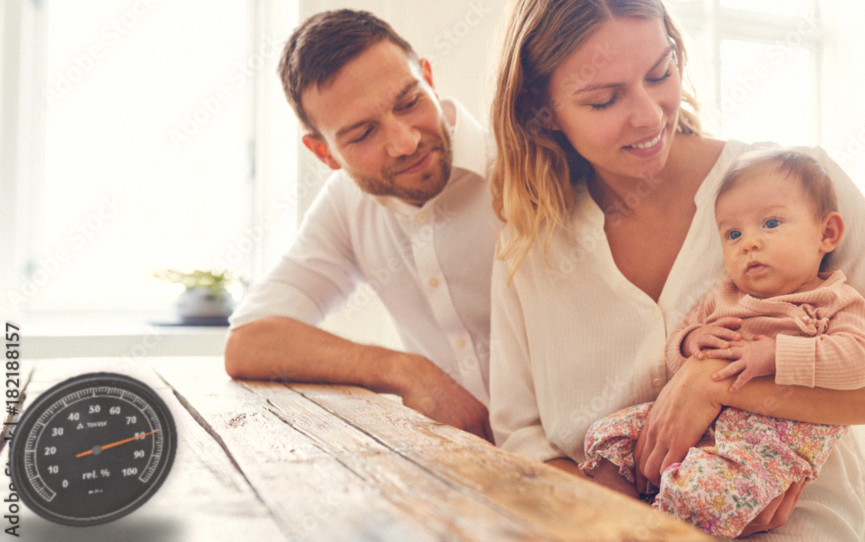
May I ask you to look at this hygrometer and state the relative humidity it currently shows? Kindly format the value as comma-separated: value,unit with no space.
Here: 80,%
